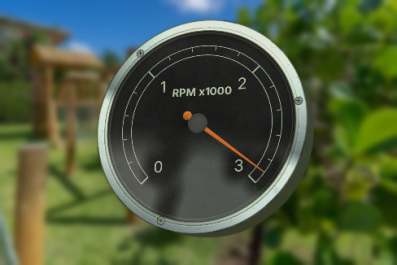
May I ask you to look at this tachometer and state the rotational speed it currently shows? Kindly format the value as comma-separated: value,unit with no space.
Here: 2900,rpm
